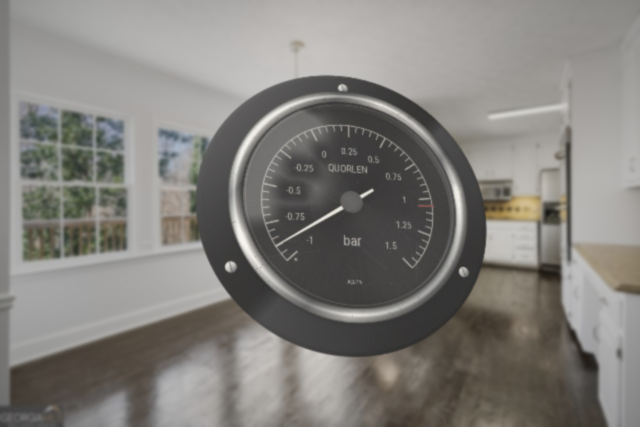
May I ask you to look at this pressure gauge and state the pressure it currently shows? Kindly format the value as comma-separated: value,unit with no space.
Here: -0.9,bar
